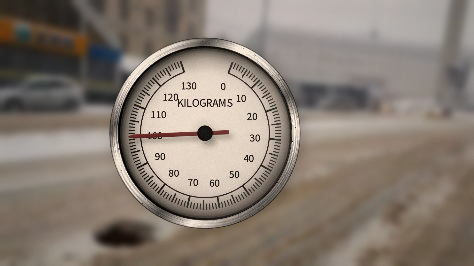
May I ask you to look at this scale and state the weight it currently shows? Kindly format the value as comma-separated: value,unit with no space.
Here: 100,kg
